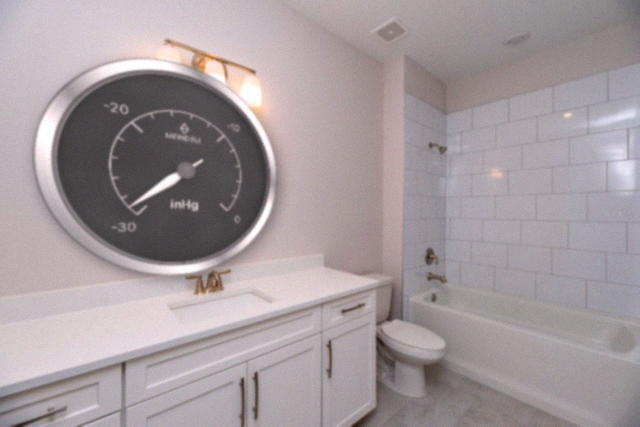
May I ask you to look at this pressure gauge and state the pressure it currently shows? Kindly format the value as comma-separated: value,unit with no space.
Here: -29,inHg
